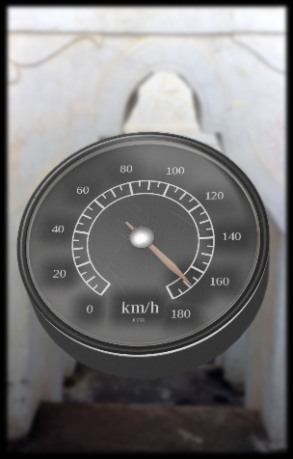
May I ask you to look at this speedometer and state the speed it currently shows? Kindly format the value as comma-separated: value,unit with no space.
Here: 170,km/h
